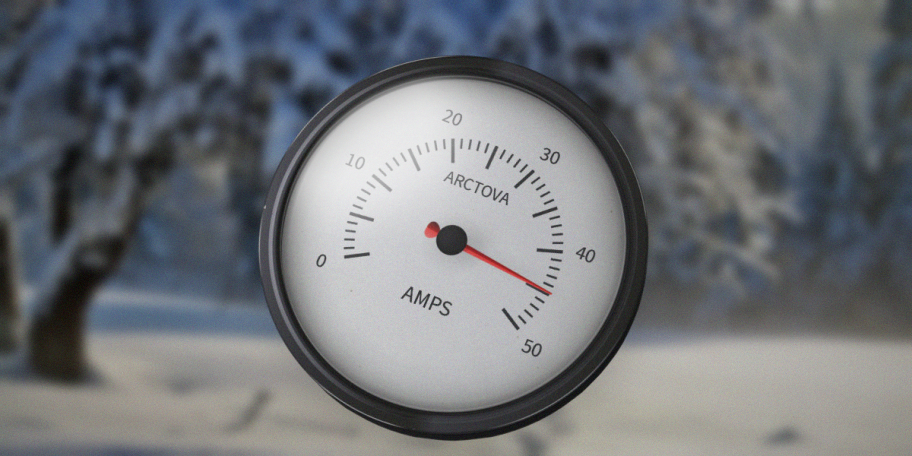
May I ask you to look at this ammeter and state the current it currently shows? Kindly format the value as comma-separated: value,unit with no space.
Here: 45,A
